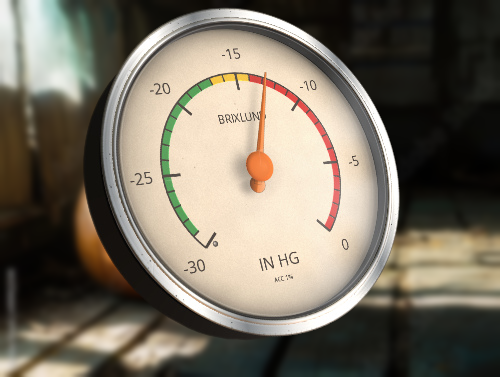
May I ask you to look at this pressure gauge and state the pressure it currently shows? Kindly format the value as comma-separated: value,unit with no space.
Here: -13,inHg
